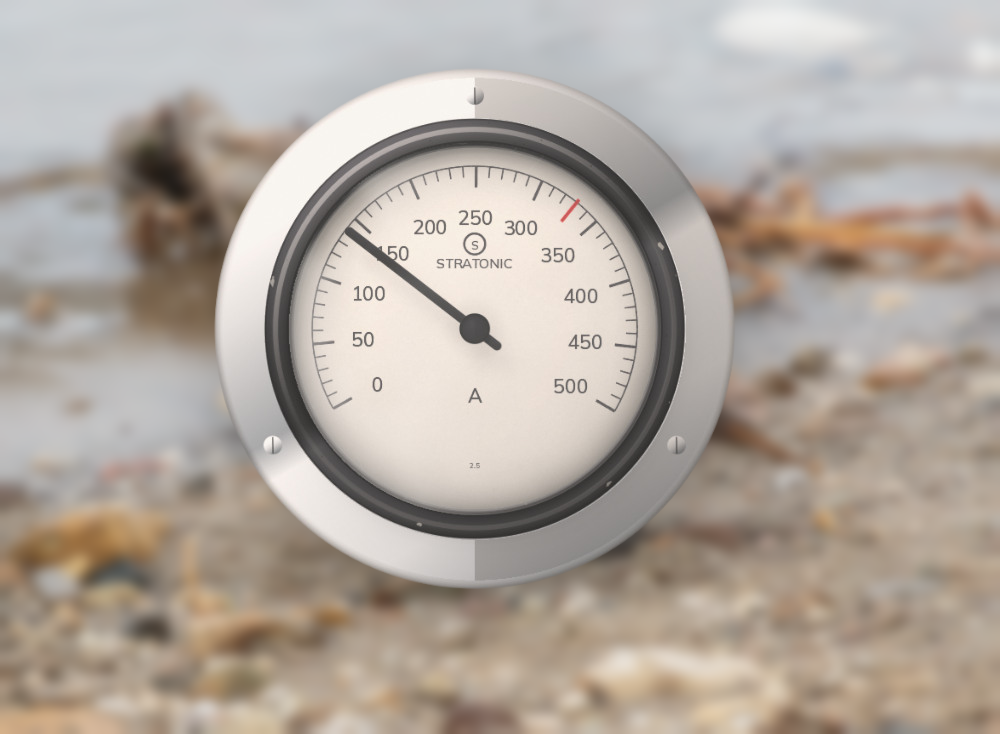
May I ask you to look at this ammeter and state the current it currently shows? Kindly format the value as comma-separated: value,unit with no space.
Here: 140,A
